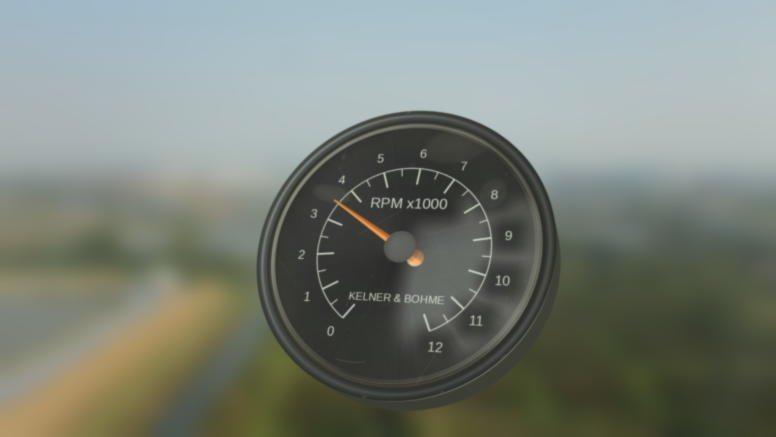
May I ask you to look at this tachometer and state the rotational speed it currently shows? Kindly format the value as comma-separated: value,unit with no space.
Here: 3500,rpm
